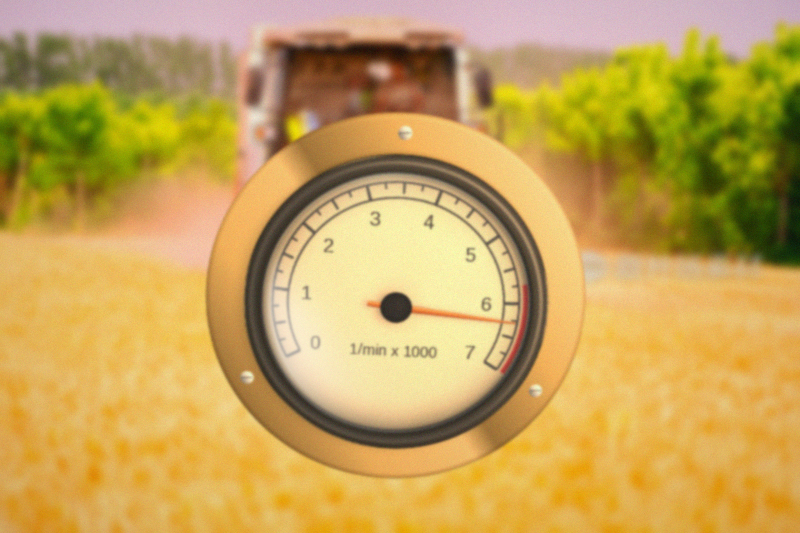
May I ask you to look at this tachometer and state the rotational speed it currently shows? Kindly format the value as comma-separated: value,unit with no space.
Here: 6250,rpm
